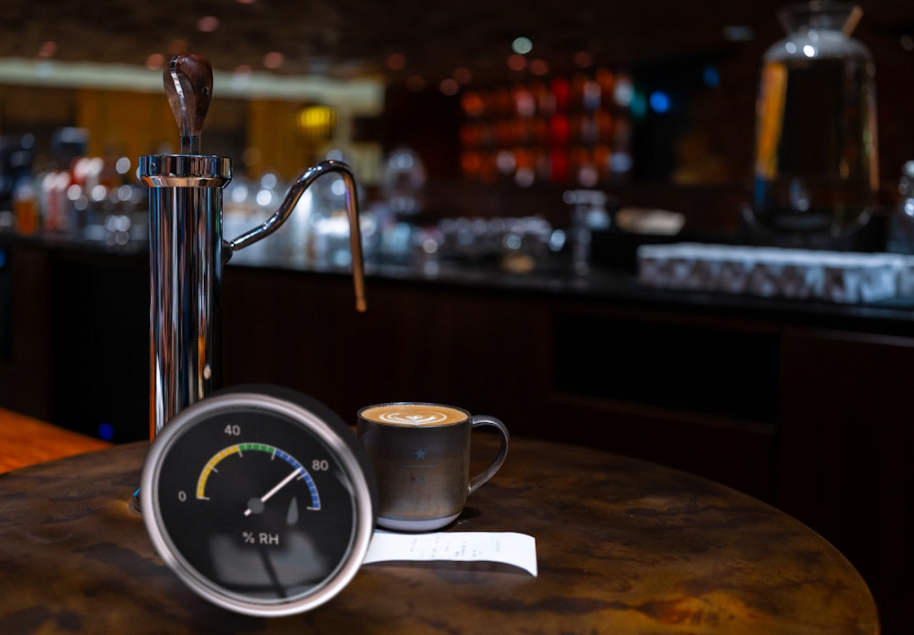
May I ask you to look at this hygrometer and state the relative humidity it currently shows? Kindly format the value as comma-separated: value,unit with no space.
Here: 76,%
